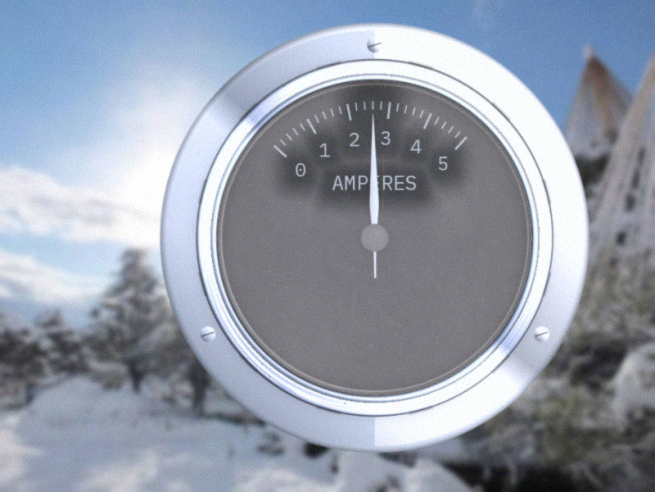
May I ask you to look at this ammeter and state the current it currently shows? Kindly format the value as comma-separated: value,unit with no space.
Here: 2.6,A
